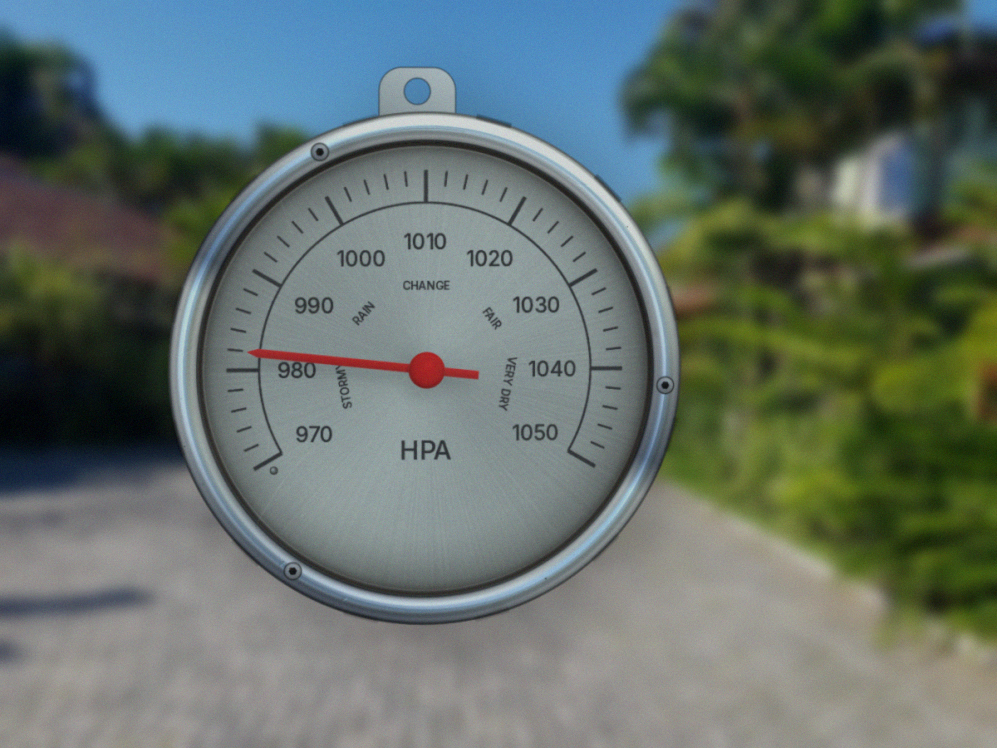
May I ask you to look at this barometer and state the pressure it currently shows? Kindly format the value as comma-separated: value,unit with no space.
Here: 982,hPa
